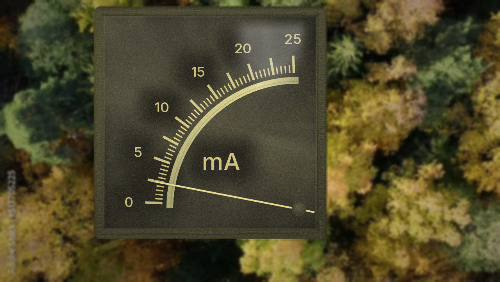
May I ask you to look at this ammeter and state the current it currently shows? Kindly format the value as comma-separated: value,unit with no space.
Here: 2.5,mA
